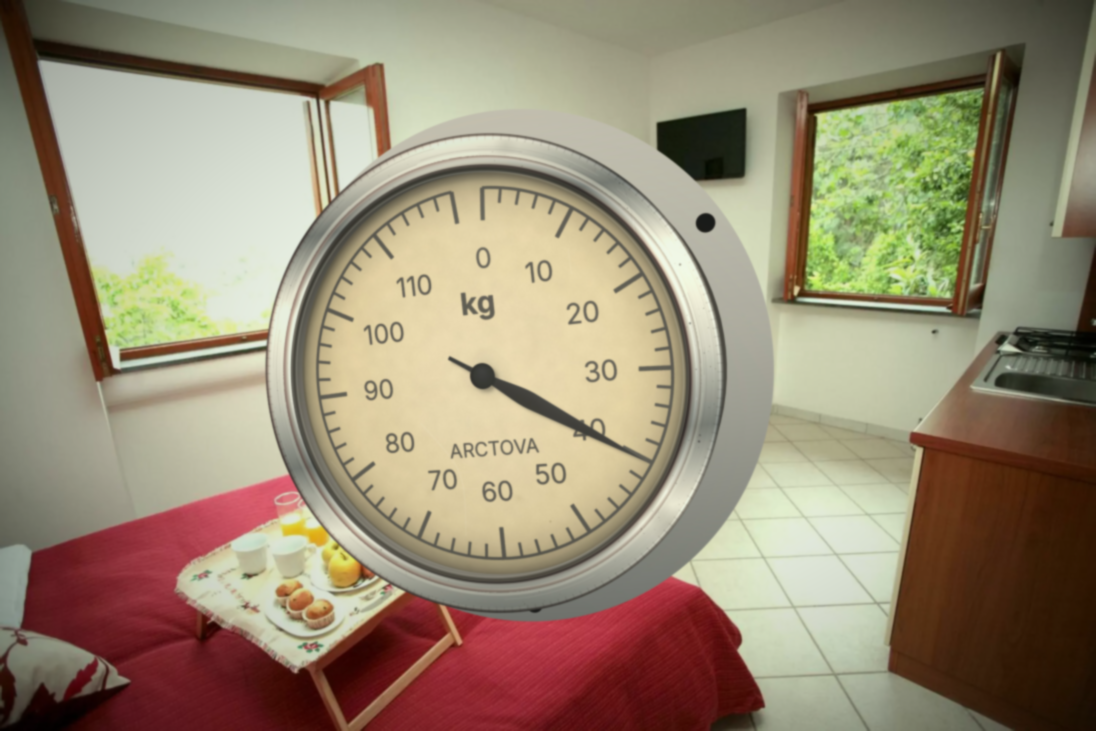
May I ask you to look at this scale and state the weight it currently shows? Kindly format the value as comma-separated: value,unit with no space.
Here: 40,kg
